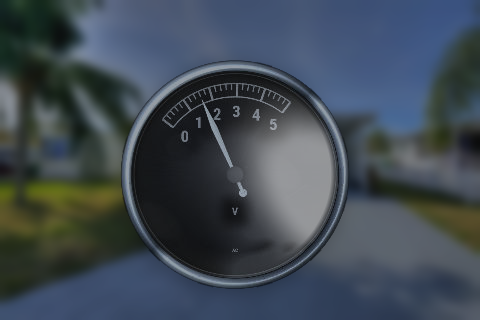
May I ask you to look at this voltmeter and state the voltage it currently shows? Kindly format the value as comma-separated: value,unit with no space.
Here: 1.6,V
